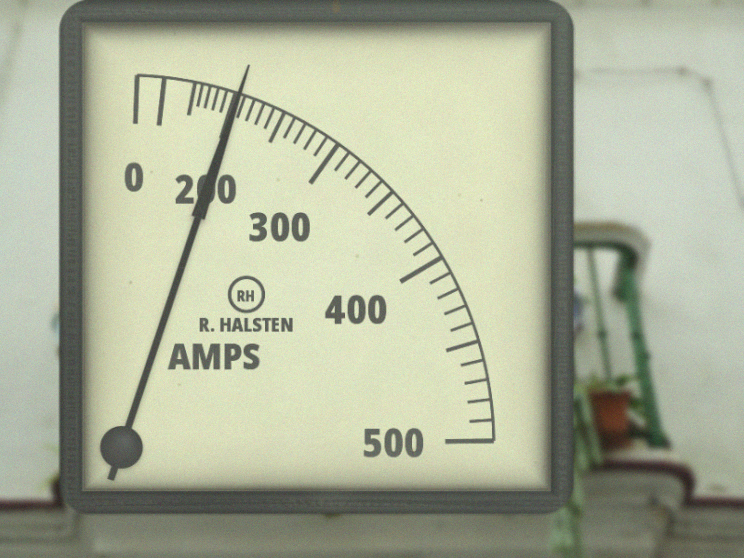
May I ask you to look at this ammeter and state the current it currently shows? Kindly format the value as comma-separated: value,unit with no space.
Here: 205,A
